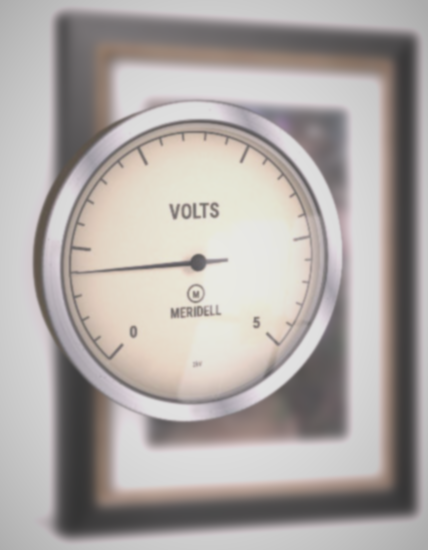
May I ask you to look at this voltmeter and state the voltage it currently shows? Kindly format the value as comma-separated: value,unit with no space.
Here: 0.8,V
